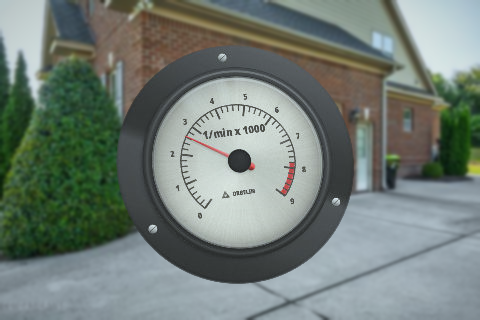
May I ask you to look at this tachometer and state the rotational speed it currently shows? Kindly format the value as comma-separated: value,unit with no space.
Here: 2600,rpm
